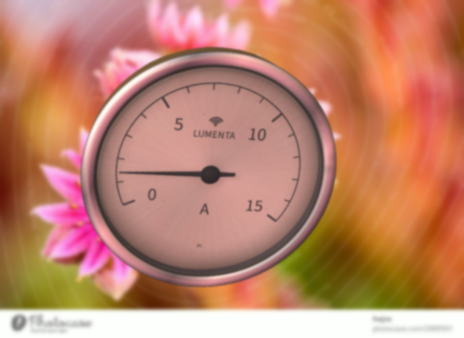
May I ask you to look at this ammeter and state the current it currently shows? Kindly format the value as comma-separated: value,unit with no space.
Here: 1.5,A
